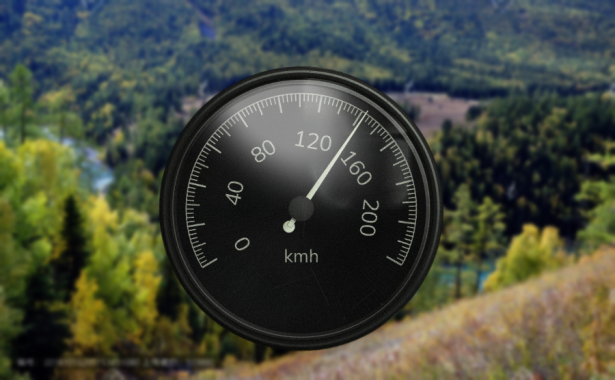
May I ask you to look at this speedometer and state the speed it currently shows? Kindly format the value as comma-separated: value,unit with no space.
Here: 142,km/h
